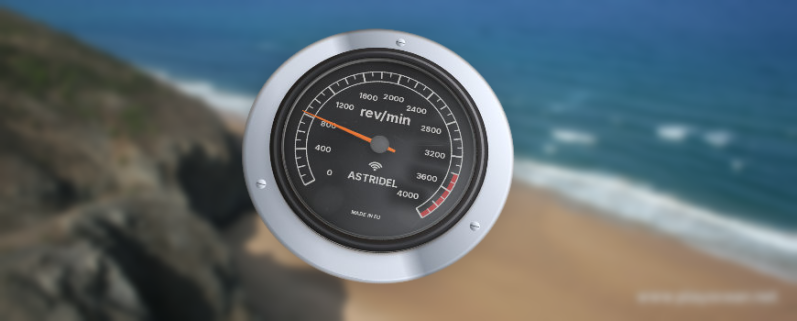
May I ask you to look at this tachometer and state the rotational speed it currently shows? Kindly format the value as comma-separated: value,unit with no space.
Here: 800,rpm
